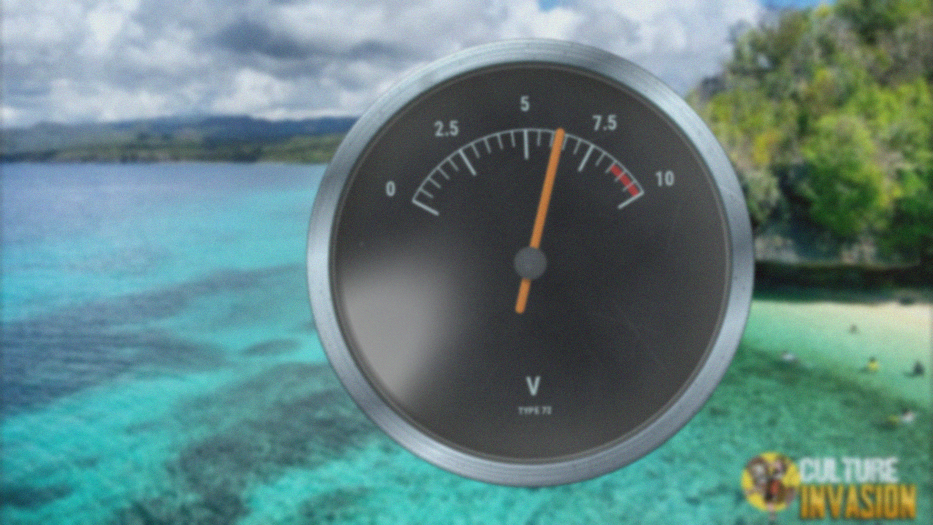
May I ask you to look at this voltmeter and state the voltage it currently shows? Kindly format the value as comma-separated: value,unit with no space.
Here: 6.25,V
